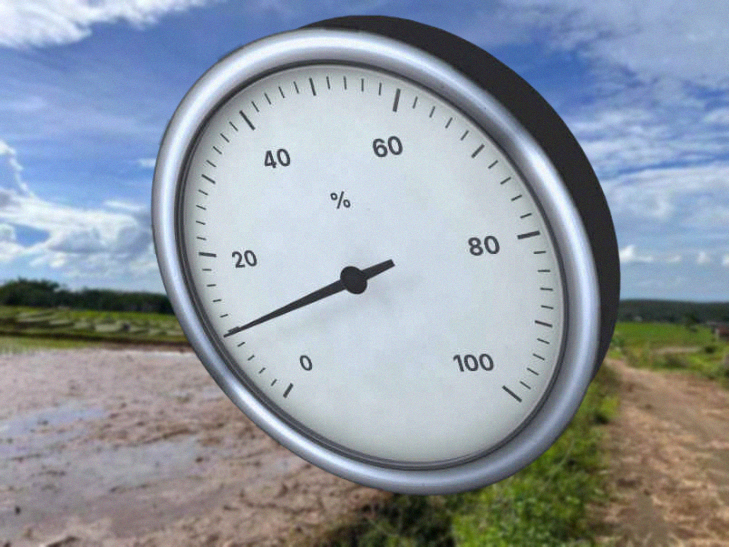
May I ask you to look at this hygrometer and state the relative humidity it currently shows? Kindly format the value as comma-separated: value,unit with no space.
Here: 10,%
